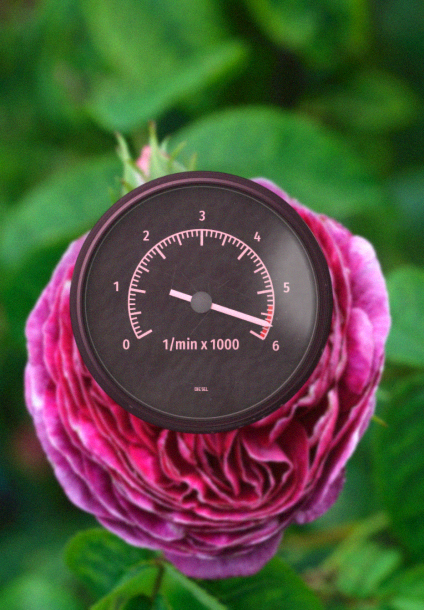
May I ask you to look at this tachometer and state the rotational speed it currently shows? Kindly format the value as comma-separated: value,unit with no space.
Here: 5700,rpm
